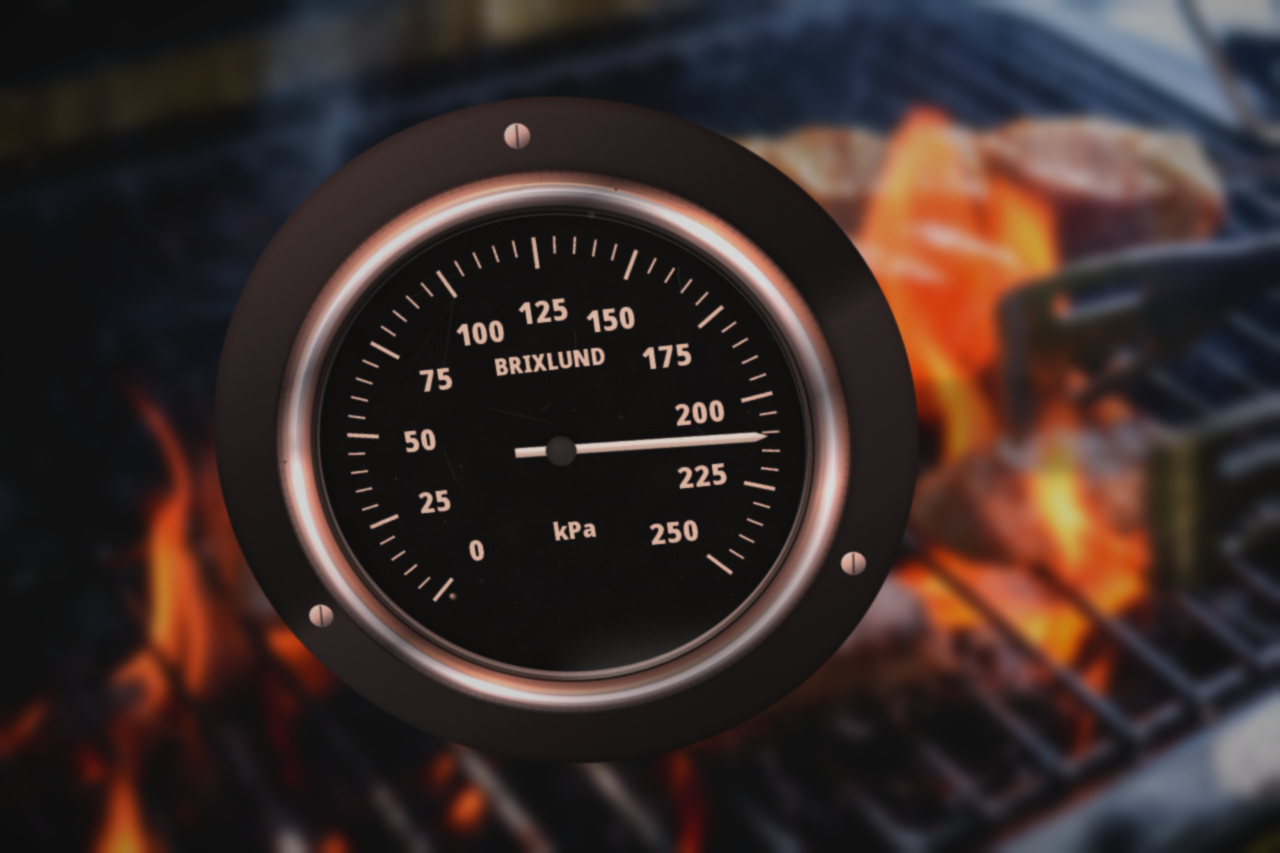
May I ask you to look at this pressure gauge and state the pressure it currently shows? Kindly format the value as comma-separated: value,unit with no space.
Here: 210,kPa
